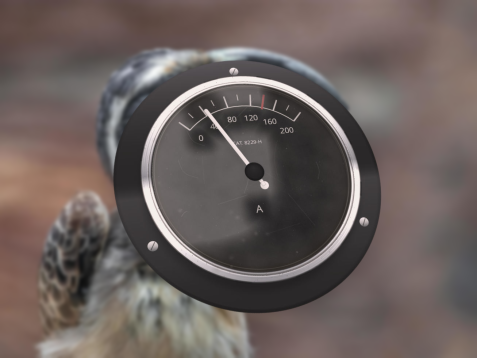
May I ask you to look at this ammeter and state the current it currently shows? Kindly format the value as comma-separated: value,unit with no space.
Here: 40,A
